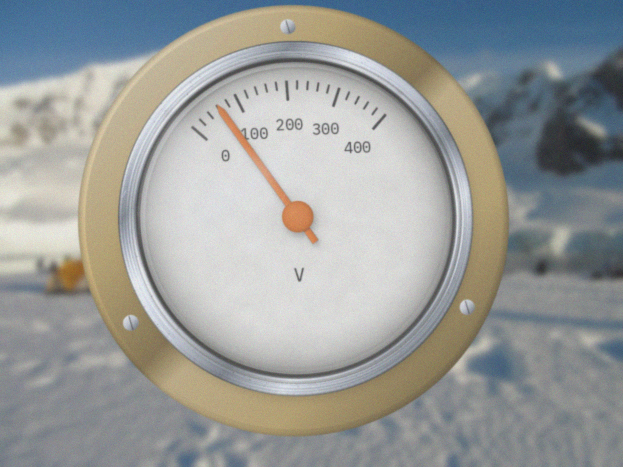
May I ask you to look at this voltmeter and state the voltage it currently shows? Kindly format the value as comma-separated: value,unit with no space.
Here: 60,V
